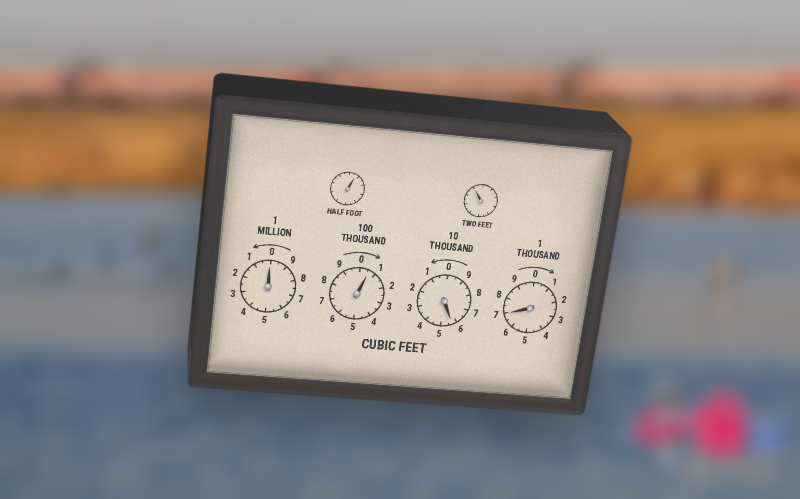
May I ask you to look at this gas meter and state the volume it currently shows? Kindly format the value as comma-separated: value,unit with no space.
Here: 5700,ft³
